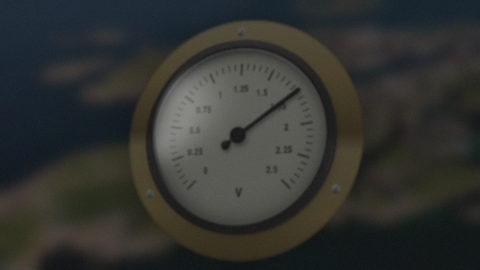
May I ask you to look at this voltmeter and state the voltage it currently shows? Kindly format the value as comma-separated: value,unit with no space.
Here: 1.75,V
